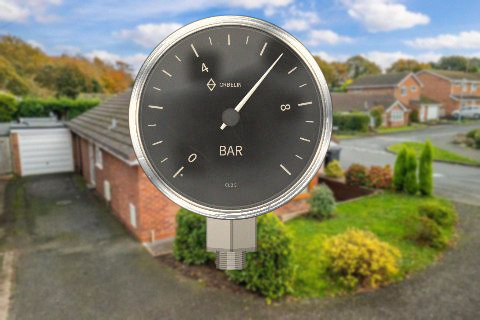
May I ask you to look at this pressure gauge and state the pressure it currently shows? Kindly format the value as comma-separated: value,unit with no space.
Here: 6.5,bar
